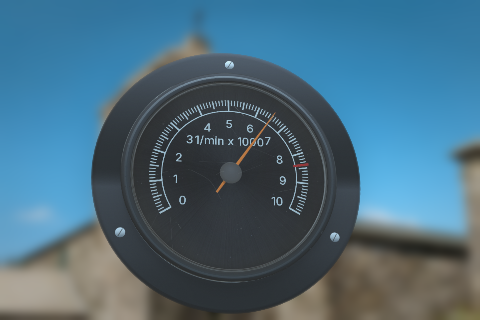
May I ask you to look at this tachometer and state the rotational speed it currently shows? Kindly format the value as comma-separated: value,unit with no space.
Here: 6500,rpm
